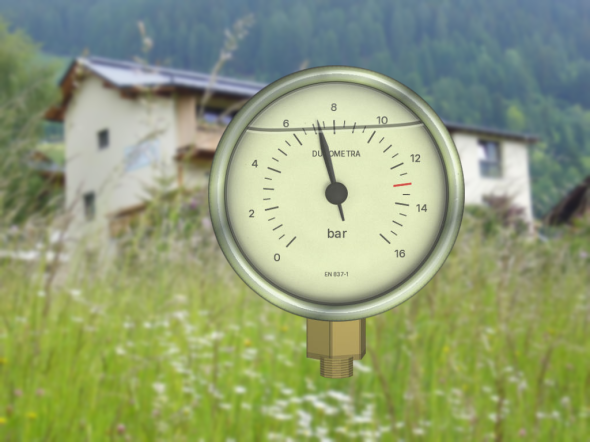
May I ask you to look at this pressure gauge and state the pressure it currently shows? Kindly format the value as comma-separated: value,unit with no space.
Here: 7.25,bar
